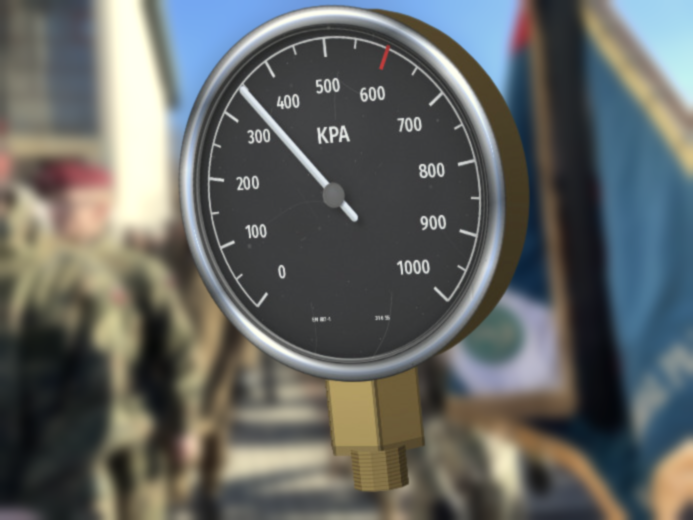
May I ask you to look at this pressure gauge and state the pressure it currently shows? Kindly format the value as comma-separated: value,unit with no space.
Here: 350,kPa
